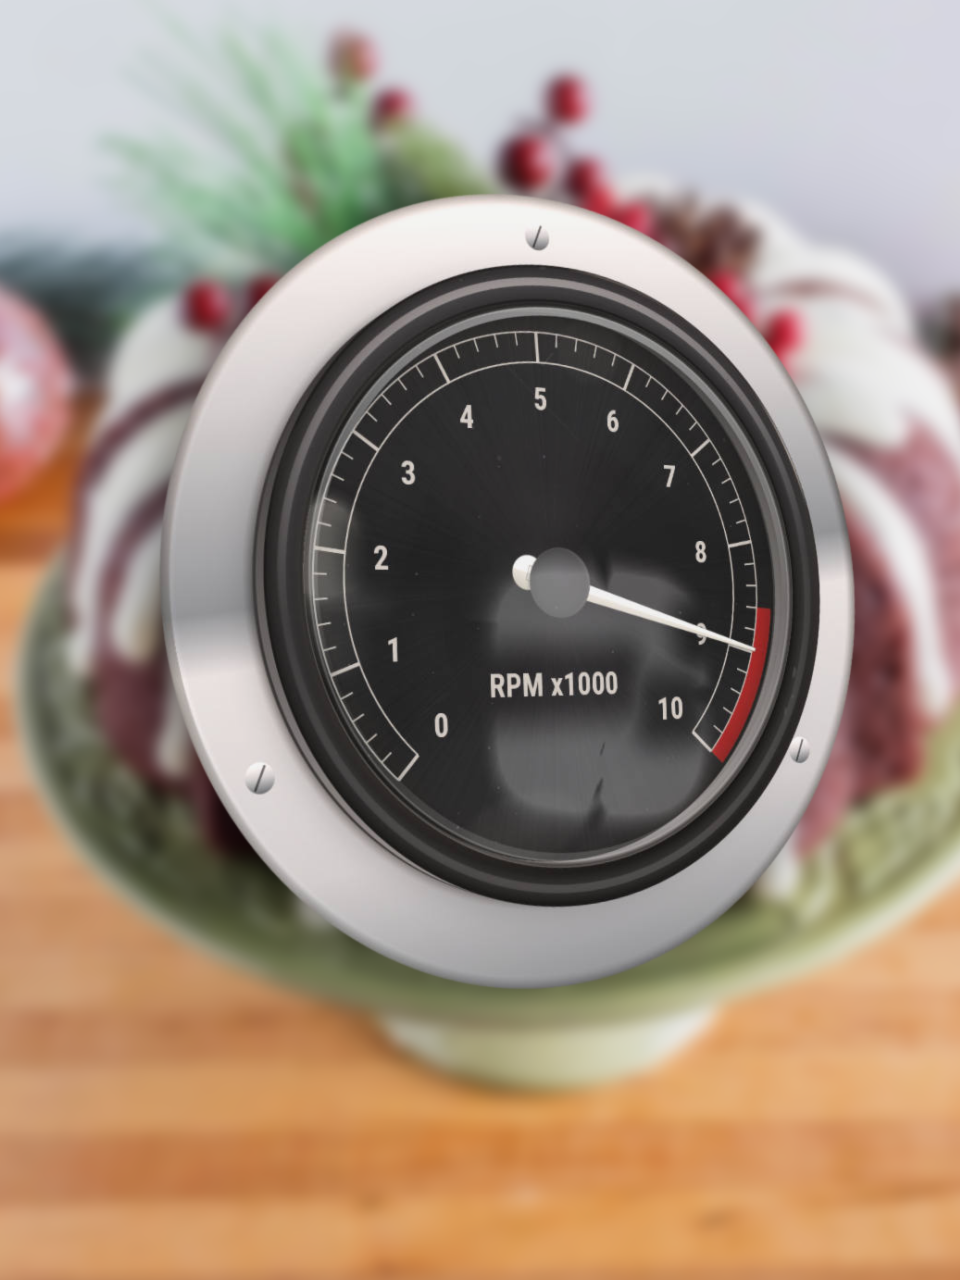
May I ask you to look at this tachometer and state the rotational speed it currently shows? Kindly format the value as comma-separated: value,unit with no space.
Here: 9000,rpm
